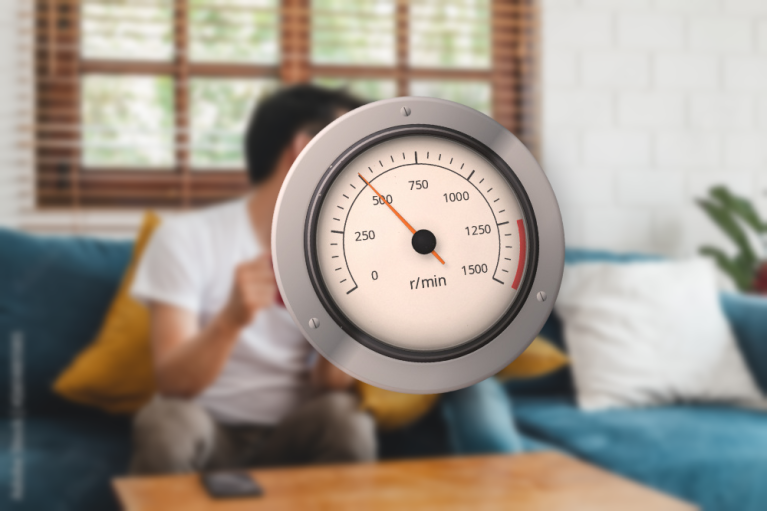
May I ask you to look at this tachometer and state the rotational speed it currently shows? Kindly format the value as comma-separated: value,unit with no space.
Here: 500,rpm
